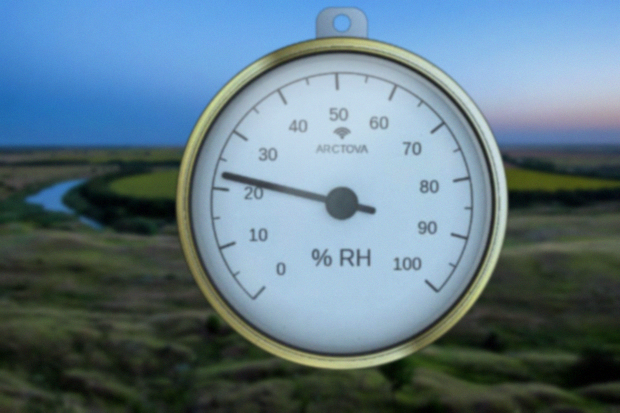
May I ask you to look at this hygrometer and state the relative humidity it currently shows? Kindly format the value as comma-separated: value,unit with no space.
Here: 22.5,%
